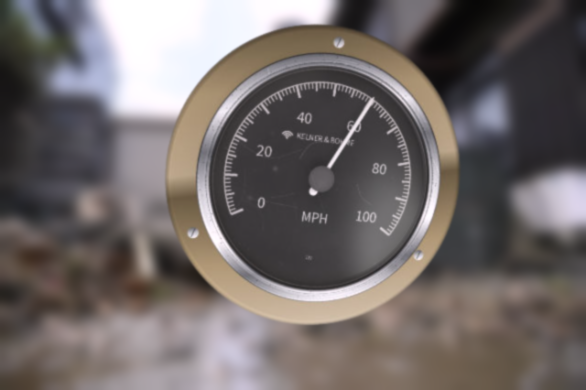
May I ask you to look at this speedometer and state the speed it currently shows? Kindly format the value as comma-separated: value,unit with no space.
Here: 60,mph
